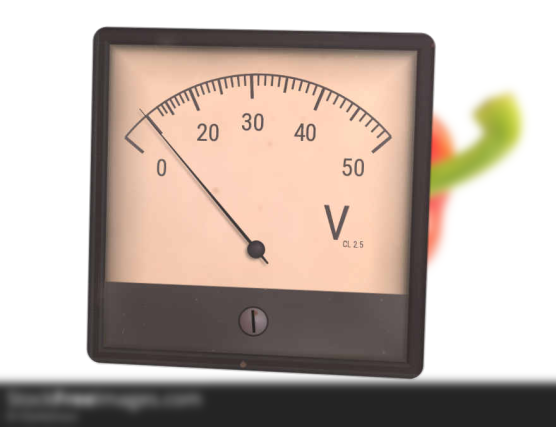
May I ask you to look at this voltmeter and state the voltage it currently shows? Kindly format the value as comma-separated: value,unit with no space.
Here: 10,V
